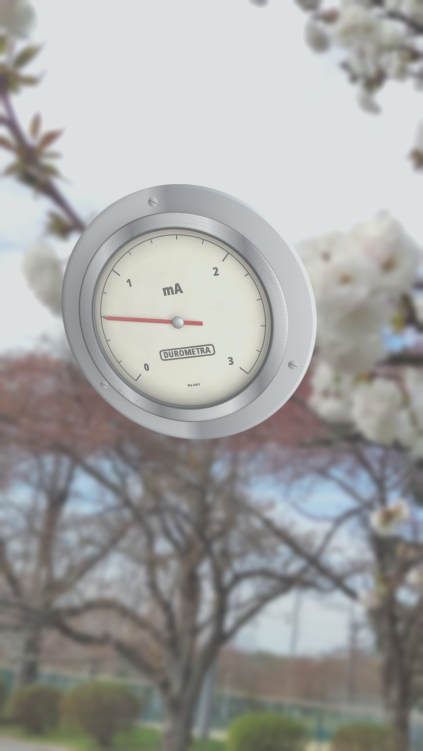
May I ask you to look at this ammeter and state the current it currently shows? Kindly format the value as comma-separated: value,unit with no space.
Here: 0.6,mA
